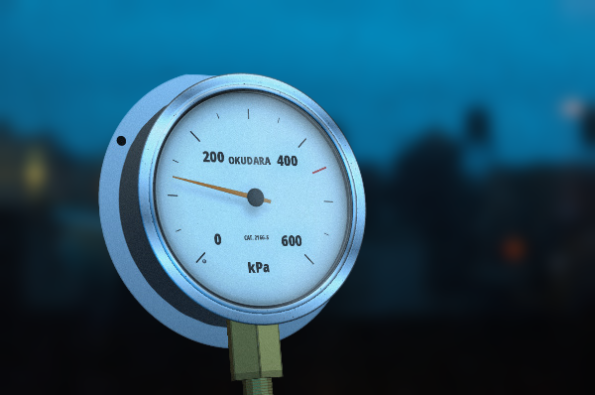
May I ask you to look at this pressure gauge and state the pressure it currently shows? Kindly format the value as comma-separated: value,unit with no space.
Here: 125,kPa
